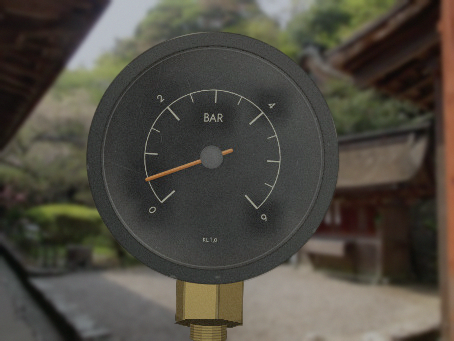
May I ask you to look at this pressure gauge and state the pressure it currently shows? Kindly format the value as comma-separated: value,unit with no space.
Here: 0.5,bar
